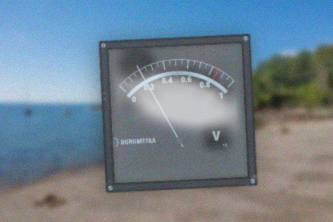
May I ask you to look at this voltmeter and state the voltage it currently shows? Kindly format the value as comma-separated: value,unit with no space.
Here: 0.2,V
